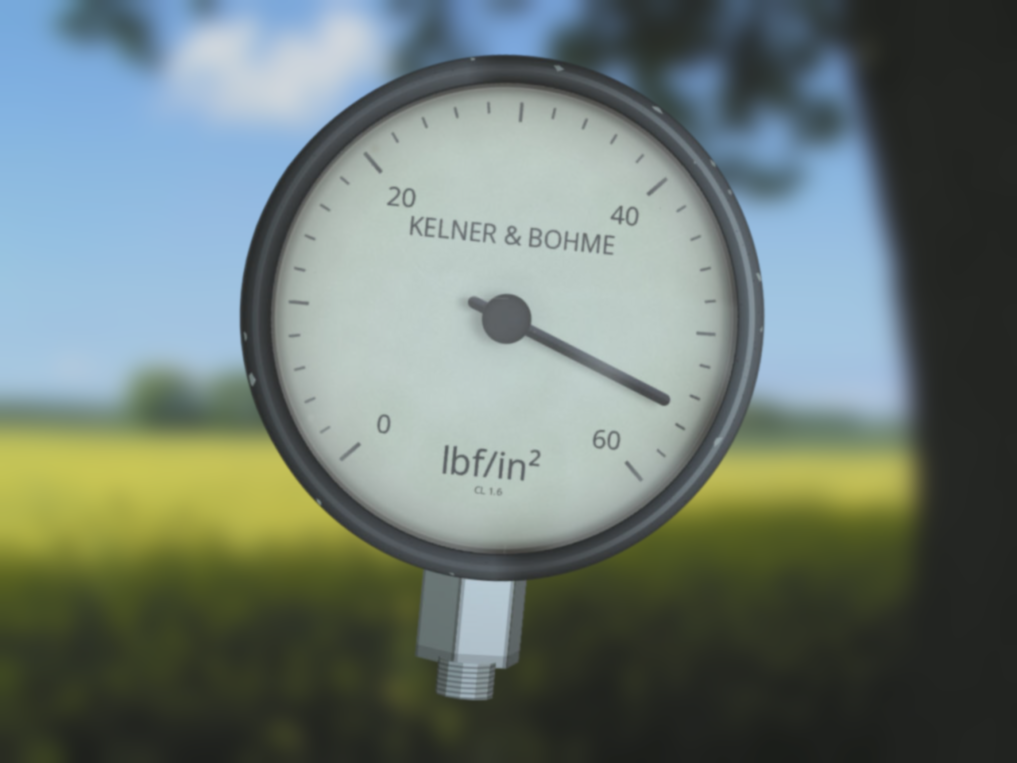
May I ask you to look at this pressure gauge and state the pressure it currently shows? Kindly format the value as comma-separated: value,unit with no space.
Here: 55,psi
